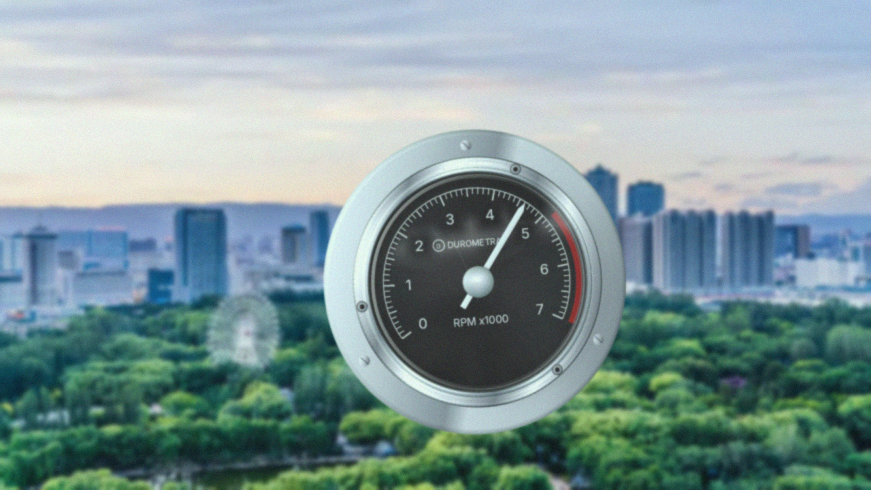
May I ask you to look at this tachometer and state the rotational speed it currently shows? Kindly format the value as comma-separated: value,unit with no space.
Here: 4600,rpm
